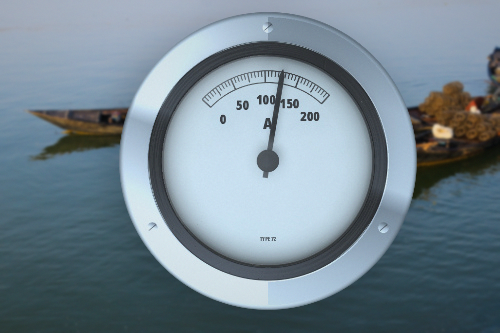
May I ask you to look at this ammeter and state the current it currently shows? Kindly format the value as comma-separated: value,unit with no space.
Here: 125,A
